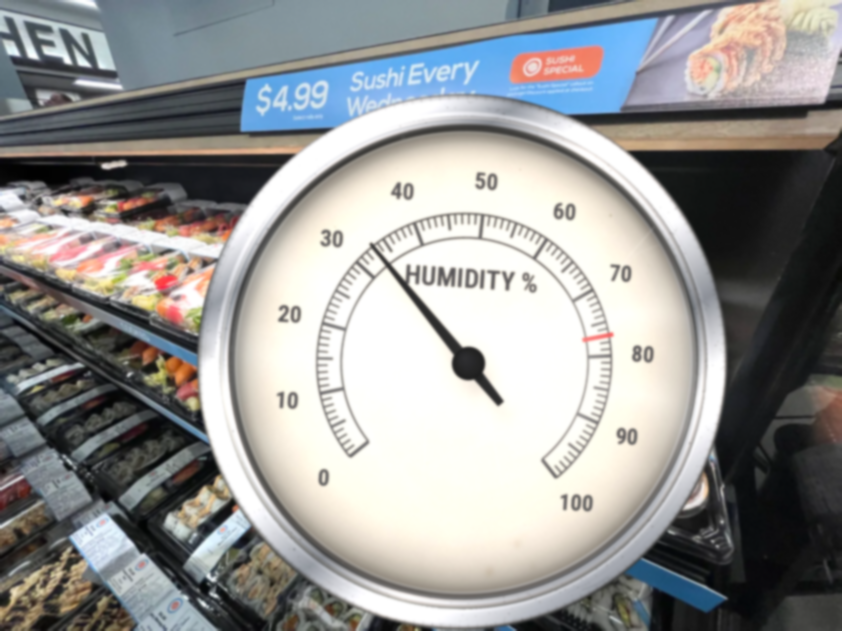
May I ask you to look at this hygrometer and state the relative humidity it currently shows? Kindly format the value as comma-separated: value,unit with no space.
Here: 33,%
